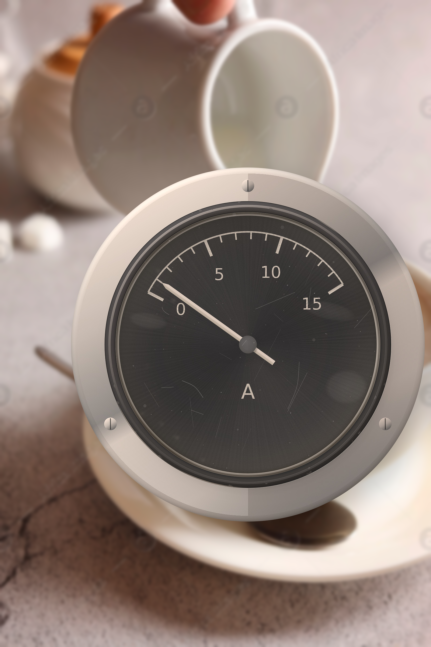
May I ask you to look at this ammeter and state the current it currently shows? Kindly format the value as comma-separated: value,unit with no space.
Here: 1,A
